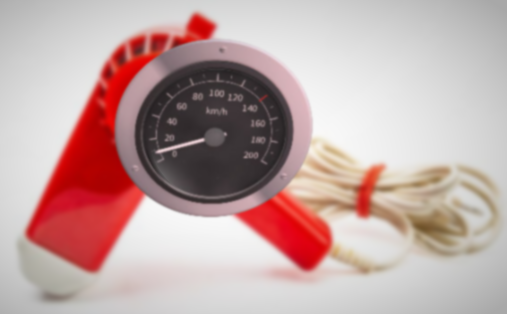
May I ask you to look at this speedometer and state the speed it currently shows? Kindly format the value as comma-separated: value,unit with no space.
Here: 10,km/h
